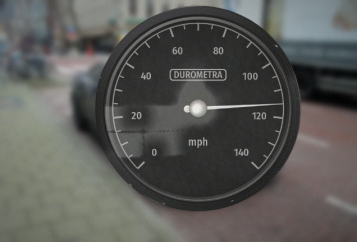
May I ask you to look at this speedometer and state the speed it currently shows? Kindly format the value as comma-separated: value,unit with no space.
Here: 115,mph
